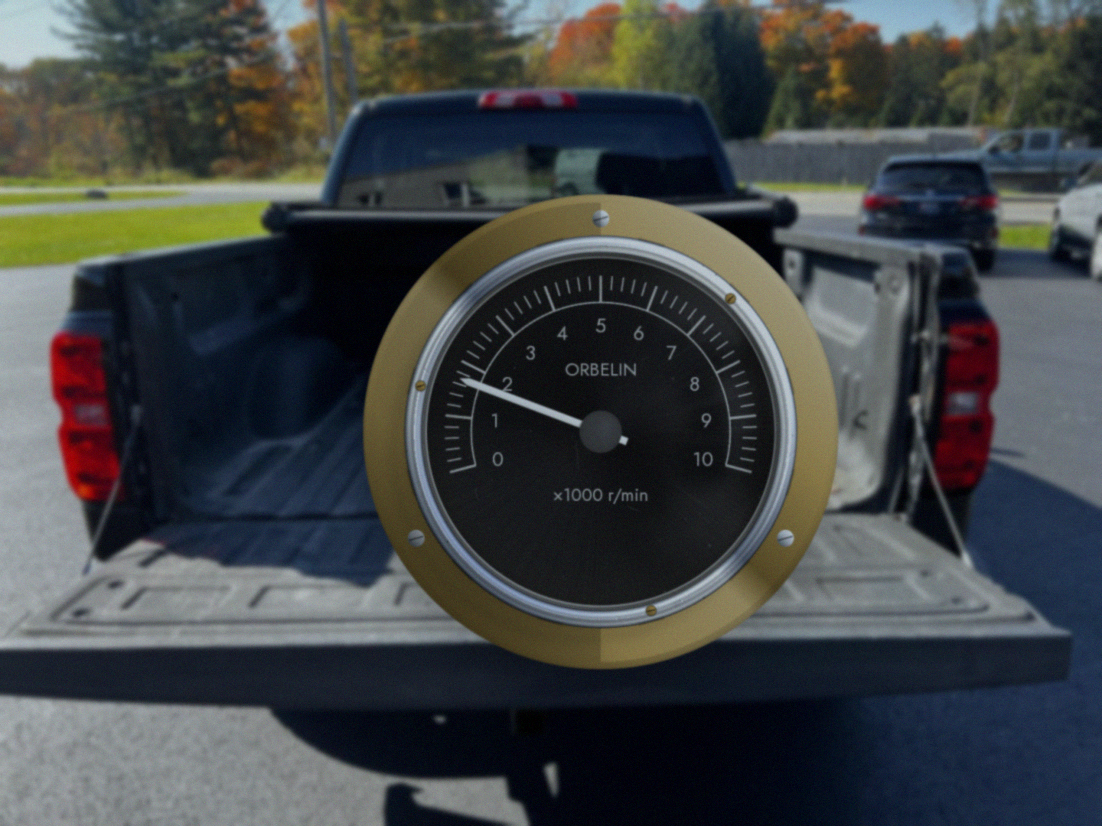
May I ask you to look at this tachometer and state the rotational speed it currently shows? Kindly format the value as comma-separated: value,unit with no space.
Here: 1700,rpm
